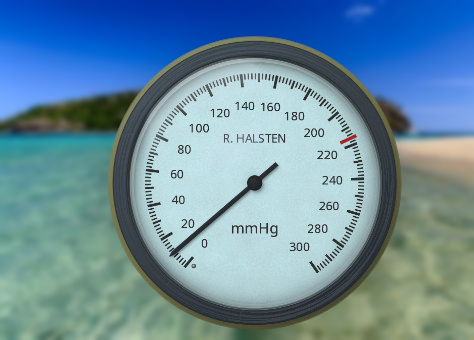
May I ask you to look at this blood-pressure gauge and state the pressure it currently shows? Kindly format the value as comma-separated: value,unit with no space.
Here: 10,mmHg
